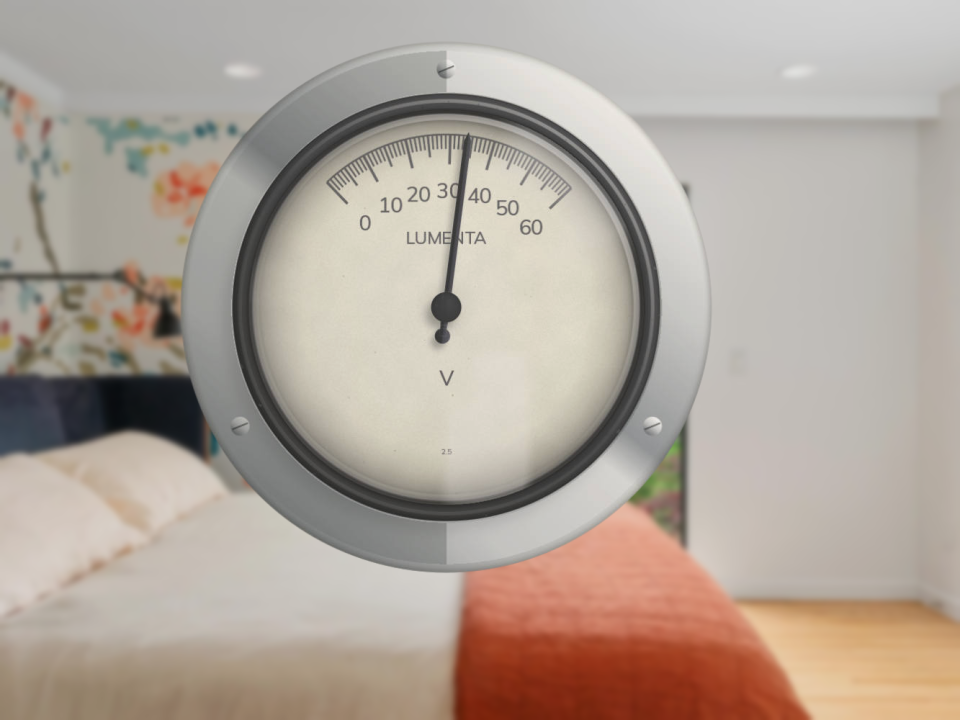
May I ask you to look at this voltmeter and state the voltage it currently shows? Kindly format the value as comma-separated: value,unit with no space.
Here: 34,V
